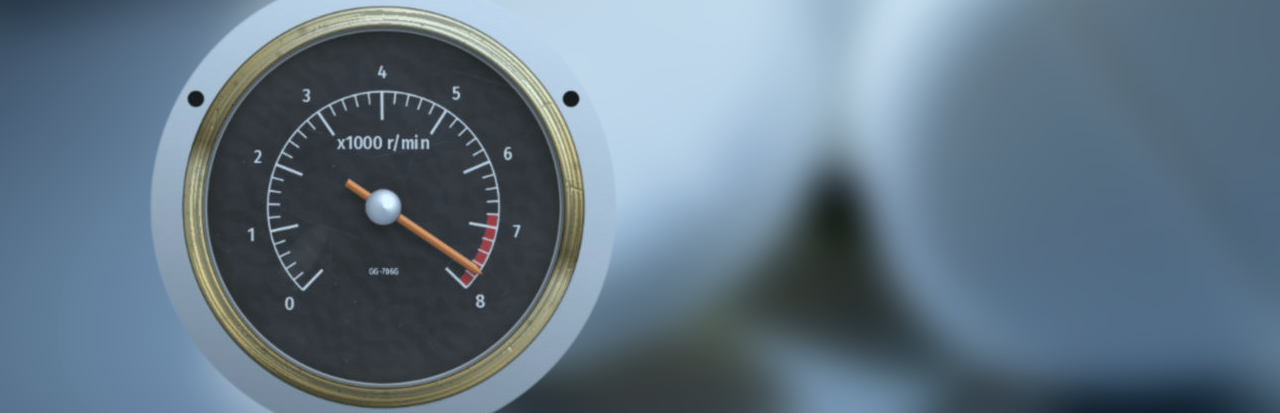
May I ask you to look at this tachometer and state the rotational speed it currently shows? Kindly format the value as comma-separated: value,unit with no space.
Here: 7700,rpm
